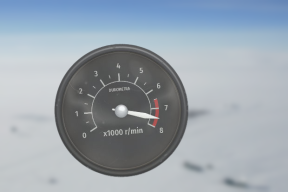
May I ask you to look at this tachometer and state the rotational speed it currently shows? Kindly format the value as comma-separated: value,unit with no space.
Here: 7500,rpm
